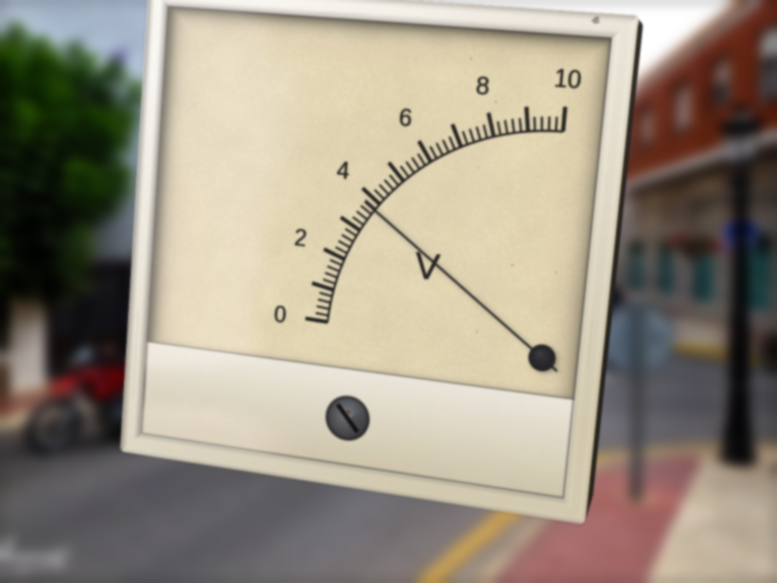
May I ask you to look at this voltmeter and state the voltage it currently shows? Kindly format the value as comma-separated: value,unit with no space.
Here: 3.8,V
